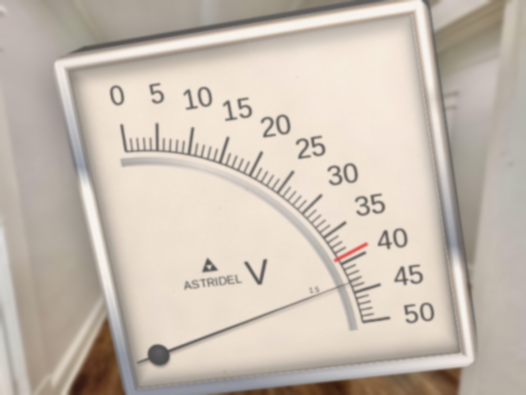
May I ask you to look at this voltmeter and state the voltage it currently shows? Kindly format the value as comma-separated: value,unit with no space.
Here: 43,V
